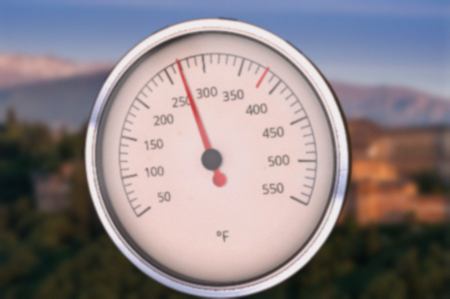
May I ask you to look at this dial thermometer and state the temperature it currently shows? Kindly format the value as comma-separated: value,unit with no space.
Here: 270,°F
